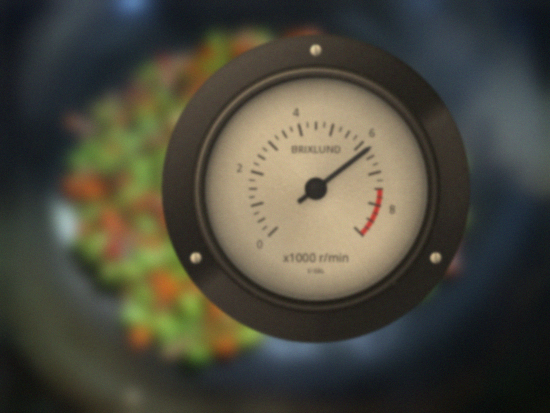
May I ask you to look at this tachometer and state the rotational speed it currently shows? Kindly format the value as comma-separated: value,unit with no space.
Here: 6250,rpm
